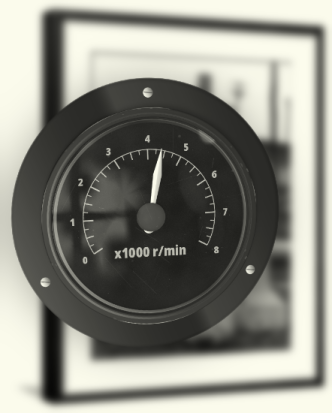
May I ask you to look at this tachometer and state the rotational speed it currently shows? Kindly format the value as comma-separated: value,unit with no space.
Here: 4375,rpm
